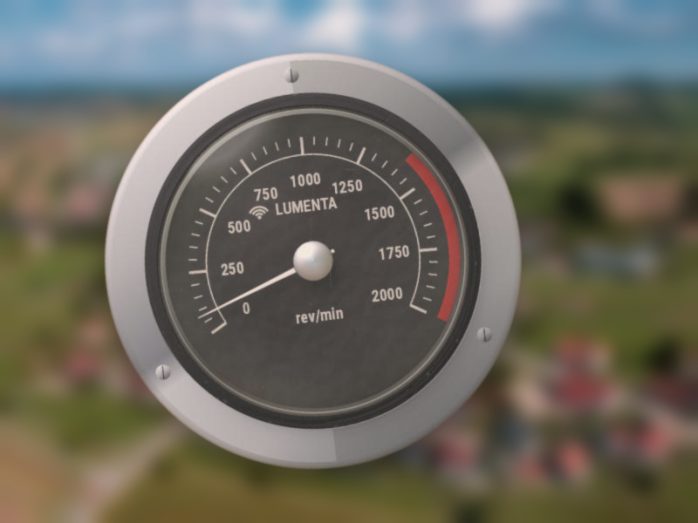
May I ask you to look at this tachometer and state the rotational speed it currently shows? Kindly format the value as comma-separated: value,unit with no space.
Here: 75,rpm
